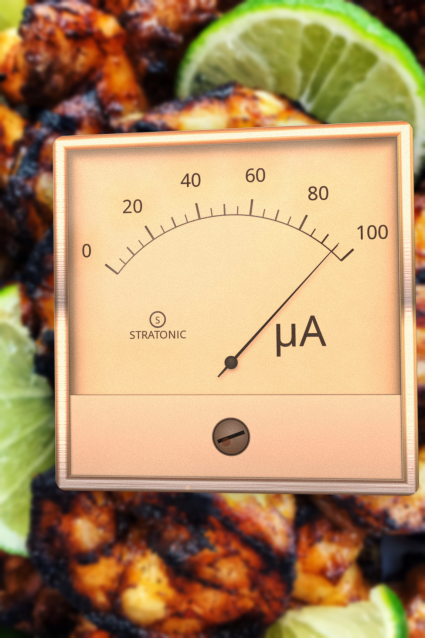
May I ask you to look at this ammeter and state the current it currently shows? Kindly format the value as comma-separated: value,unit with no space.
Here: 95,µA
